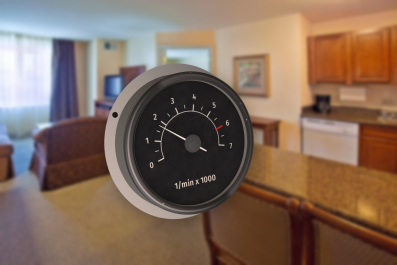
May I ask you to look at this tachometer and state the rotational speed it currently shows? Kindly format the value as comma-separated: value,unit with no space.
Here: 1750,rpm
